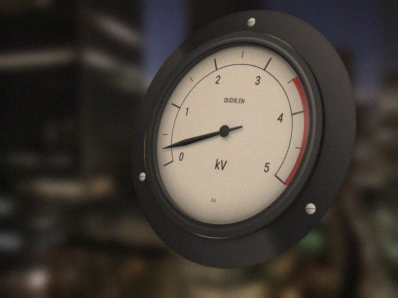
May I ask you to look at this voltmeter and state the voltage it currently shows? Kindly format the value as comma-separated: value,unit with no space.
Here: 0.25,kV
